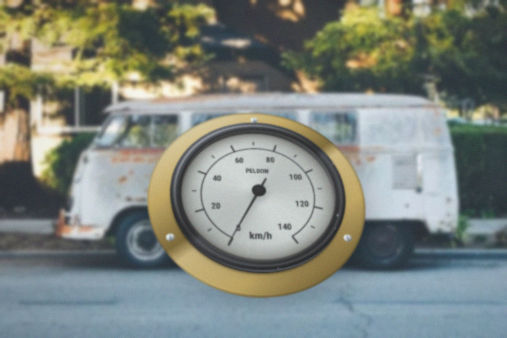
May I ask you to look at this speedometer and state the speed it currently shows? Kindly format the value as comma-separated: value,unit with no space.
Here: 0,km/h
